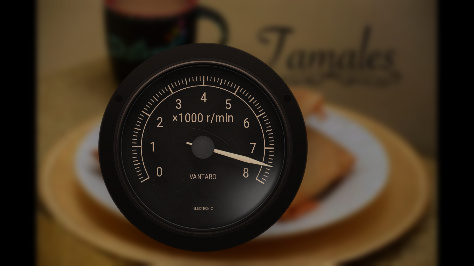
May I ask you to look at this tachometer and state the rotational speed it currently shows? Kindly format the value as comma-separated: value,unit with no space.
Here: 7500,rpm
